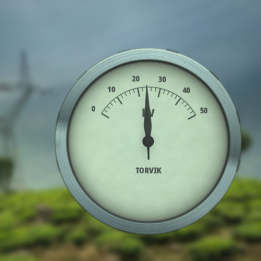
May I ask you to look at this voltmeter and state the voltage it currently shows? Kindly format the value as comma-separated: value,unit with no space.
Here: 24,kV
